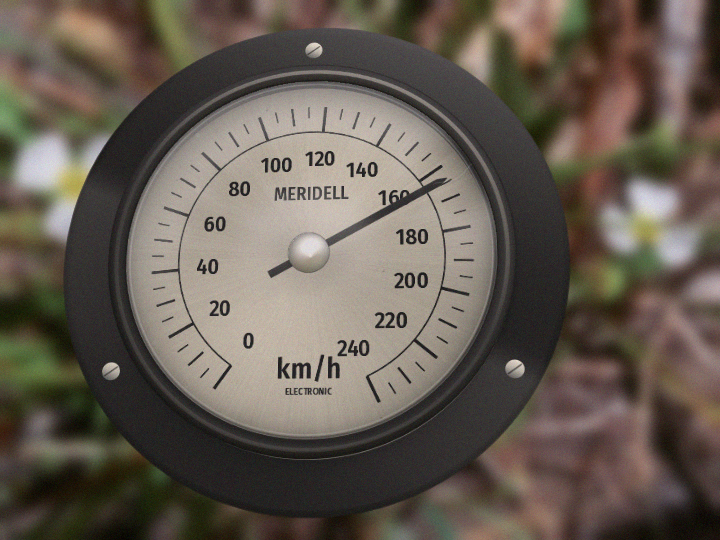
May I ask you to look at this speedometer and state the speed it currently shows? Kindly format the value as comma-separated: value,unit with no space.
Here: 165,km/h
